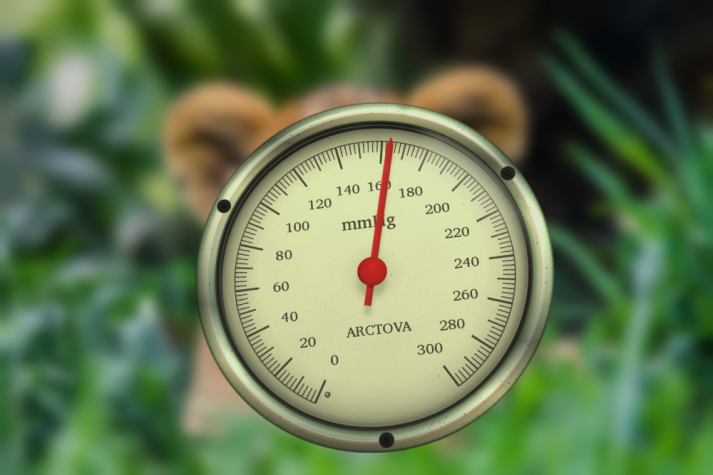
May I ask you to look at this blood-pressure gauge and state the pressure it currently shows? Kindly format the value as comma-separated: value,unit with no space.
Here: 164,mmHg
